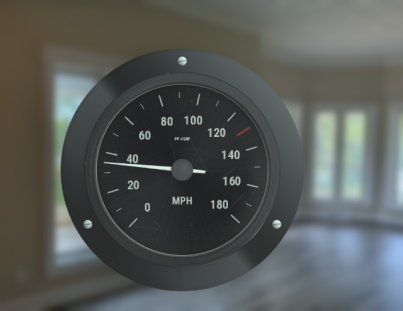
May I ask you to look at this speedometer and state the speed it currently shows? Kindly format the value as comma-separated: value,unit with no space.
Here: 35,mph
